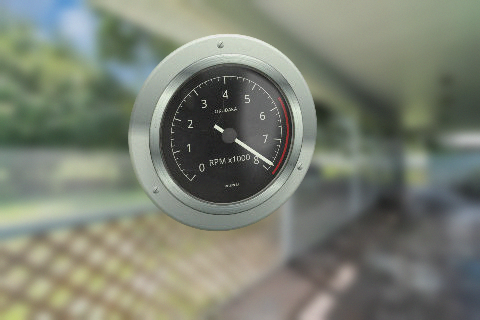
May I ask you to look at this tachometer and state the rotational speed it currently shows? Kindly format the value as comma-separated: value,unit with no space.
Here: 7800,rpm
